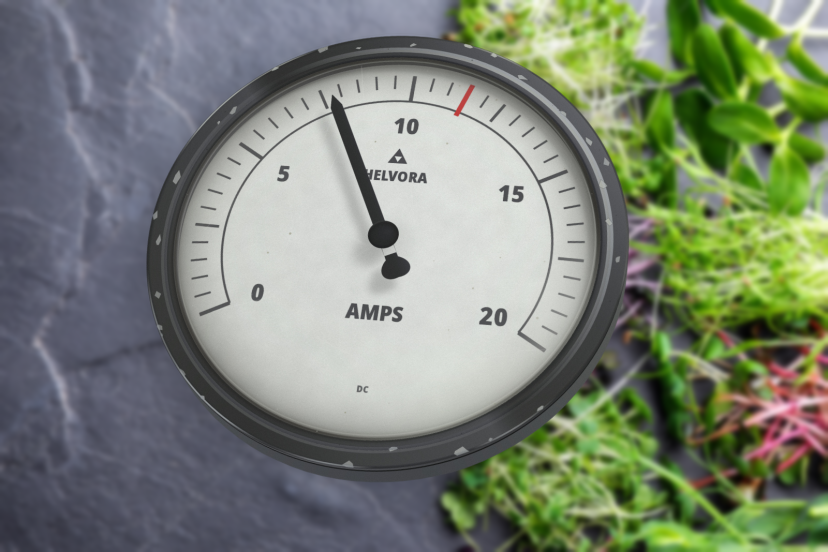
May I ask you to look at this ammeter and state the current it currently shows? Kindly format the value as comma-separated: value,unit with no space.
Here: 7.75,A
